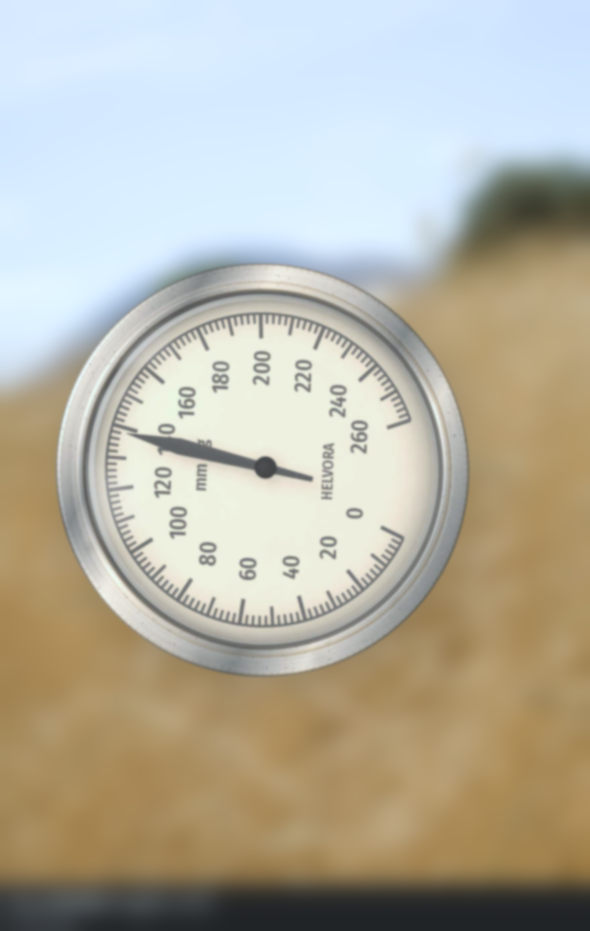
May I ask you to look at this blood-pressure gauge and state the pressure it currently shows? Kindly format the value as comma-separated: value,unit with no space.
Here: 138,mmHg
